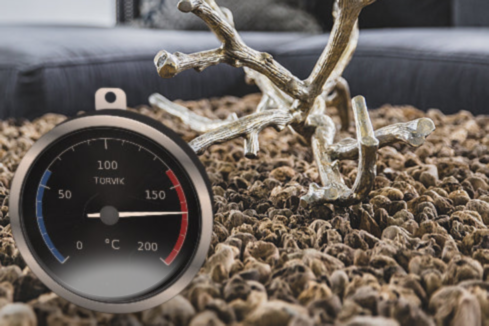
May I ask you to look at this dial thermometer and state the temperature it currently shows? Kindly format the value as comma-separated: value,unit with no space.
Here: 165,°C
